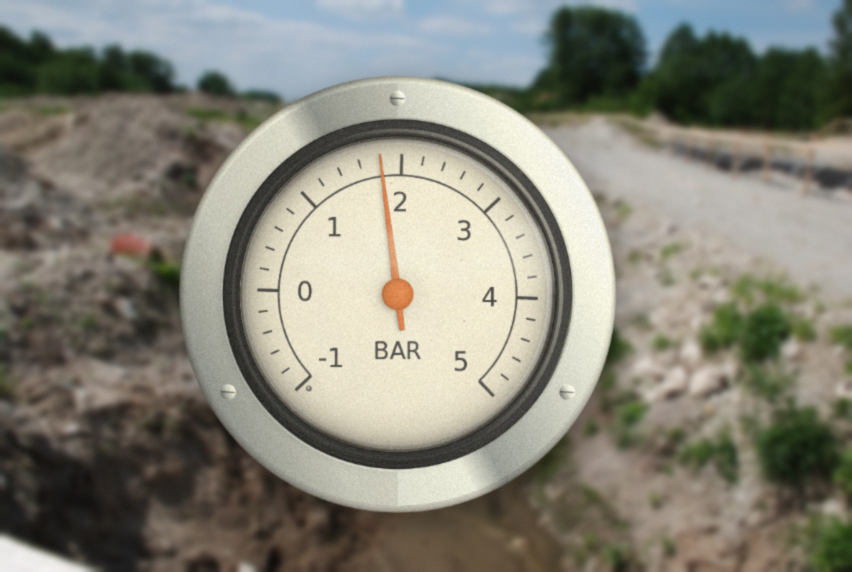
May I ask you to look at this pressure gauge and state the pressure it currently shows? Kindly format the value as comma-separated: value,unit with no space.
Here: 1.8,bar
